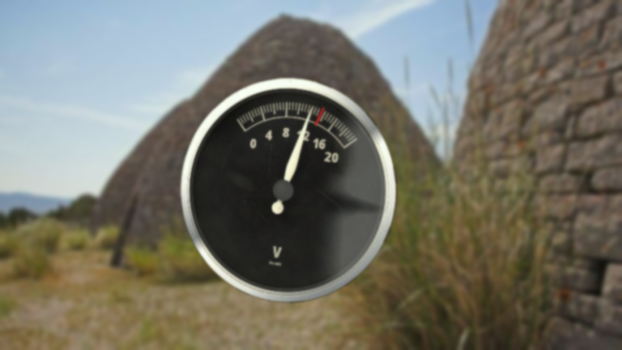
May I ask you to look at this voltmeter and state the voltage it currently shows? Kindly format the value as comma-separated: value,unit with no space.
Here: 12,V
